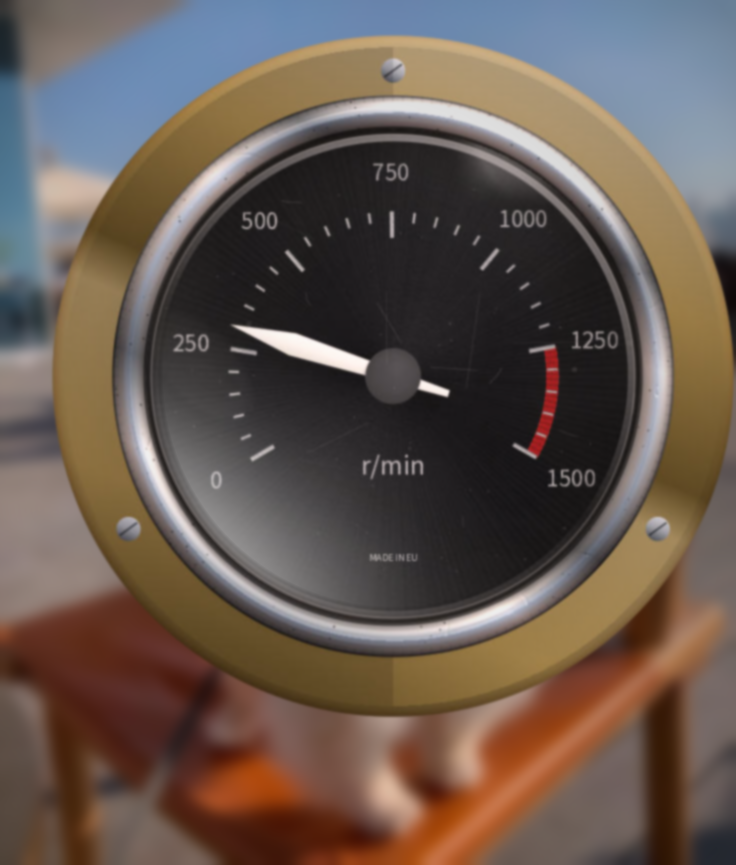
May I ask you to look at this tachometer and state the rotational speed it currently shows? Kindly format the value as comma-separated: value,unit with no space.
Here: 300,rpm
